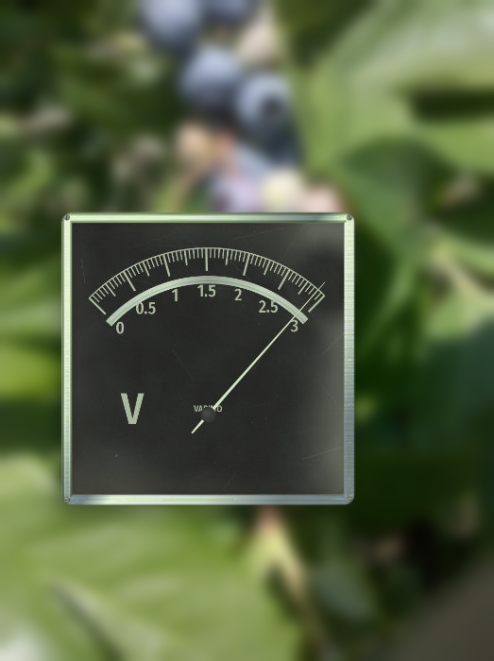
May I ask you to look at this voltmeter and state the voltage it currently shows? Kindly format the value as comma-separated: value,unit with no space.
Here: 2.9,V
